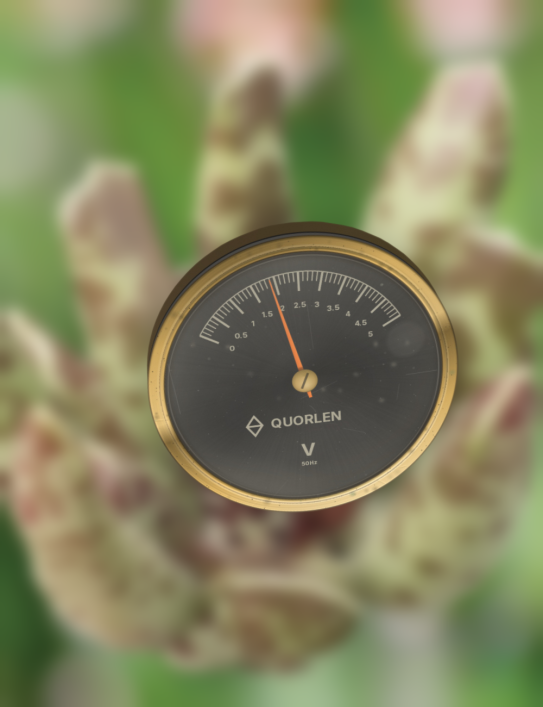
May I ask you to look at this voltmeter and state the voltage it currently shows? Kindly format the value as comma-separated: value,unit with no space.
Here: 1.9,V
